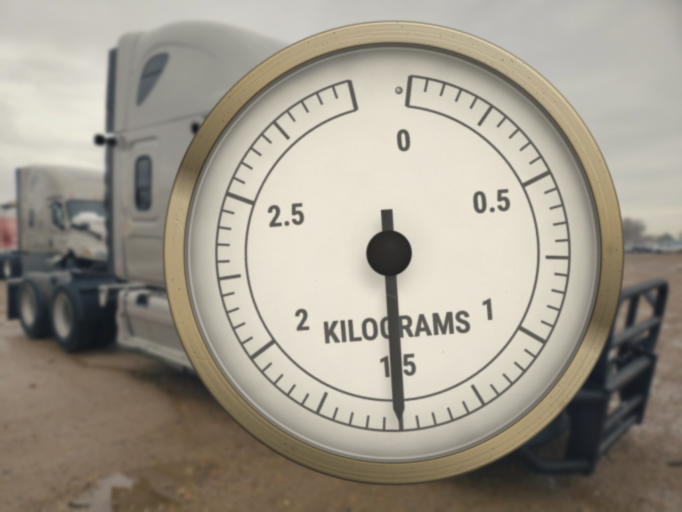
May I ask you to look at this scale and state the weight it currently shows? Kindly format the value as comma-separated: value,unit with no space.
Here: 1.5,kg
